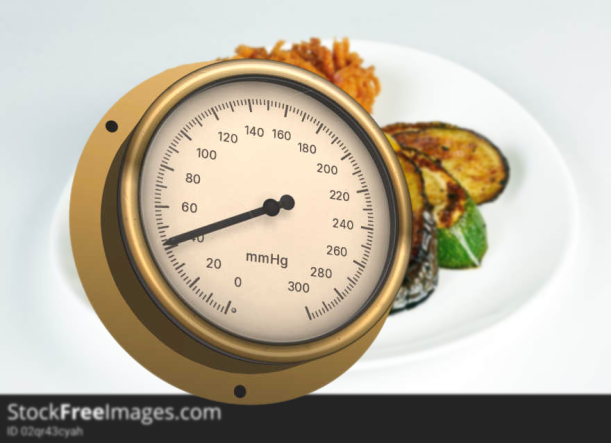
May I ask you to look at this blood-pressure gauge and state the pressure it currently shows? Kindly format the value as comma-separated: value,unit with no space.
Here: 42,mmHg
